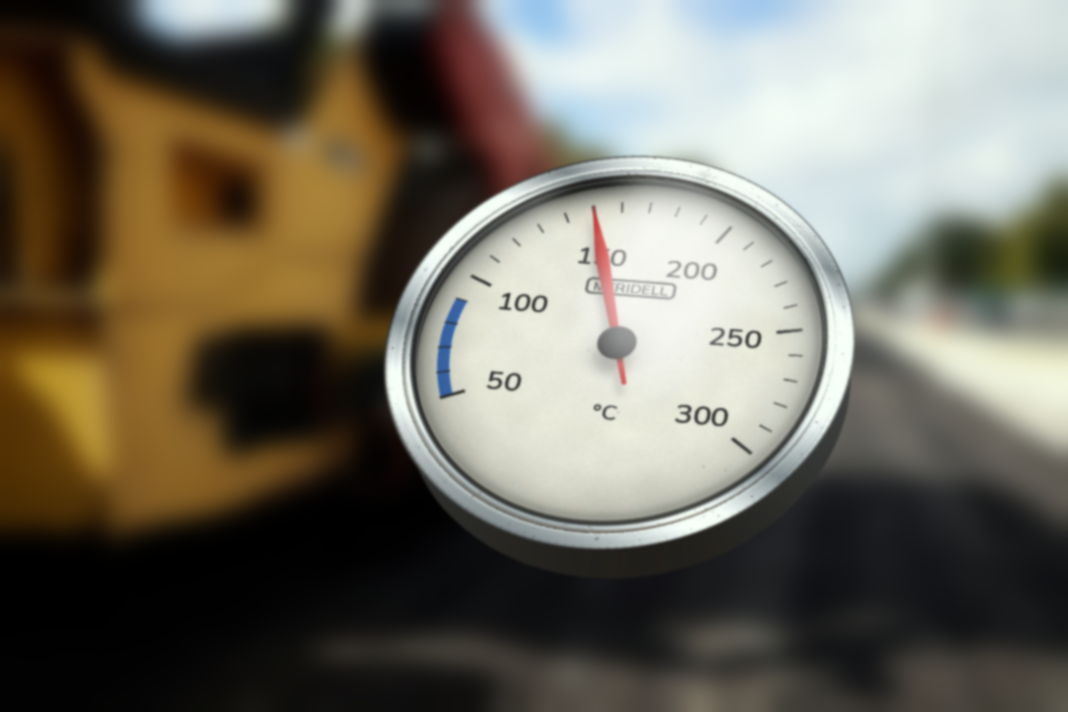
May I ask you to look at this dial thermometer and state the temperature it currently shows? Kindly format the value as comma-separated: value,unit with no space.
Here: 150,°C
